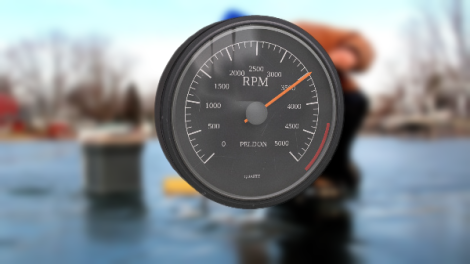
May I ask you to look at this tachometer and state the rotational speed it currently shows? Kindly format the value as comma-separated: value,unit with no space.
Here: 3500,rpm
